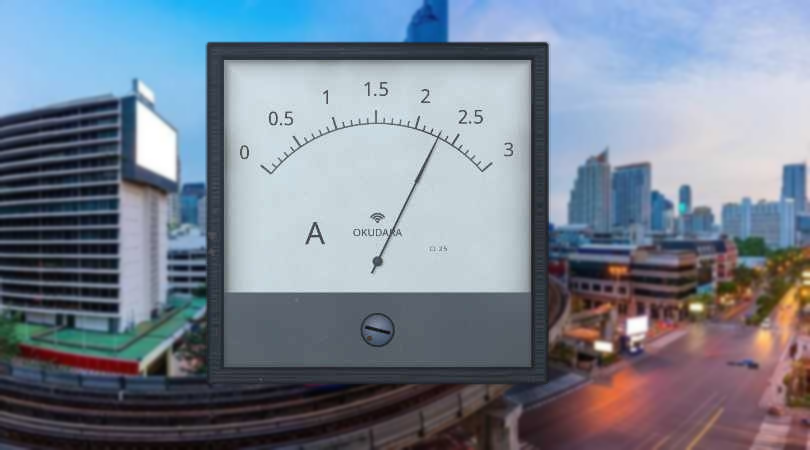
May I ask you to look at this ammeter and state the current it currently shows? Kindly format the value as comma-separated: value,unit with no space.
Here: 2.3,A
